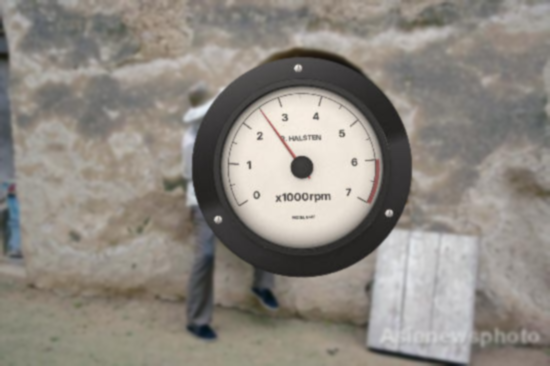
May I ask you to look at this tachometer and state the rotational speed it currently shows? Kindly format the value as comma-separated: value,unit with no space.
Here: 2500,rpm
